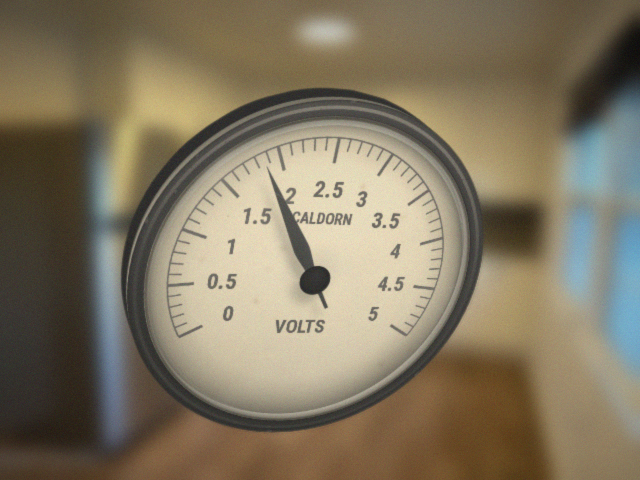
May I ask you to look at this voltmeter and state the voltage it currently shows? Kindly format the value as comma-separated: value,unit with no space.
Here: 1.85,V
